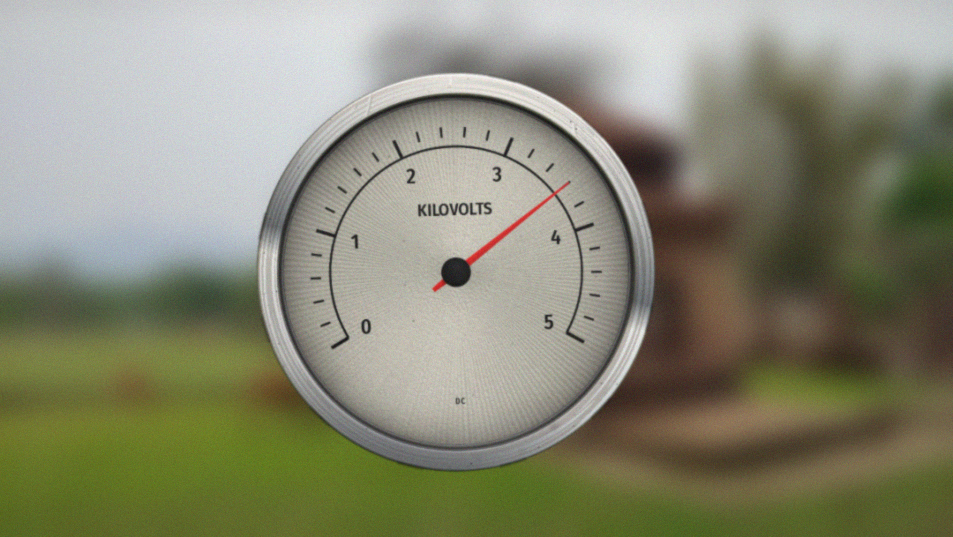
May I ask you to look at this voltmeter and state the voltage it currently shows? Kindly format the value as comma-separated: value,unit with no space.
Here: 3.6,kV
